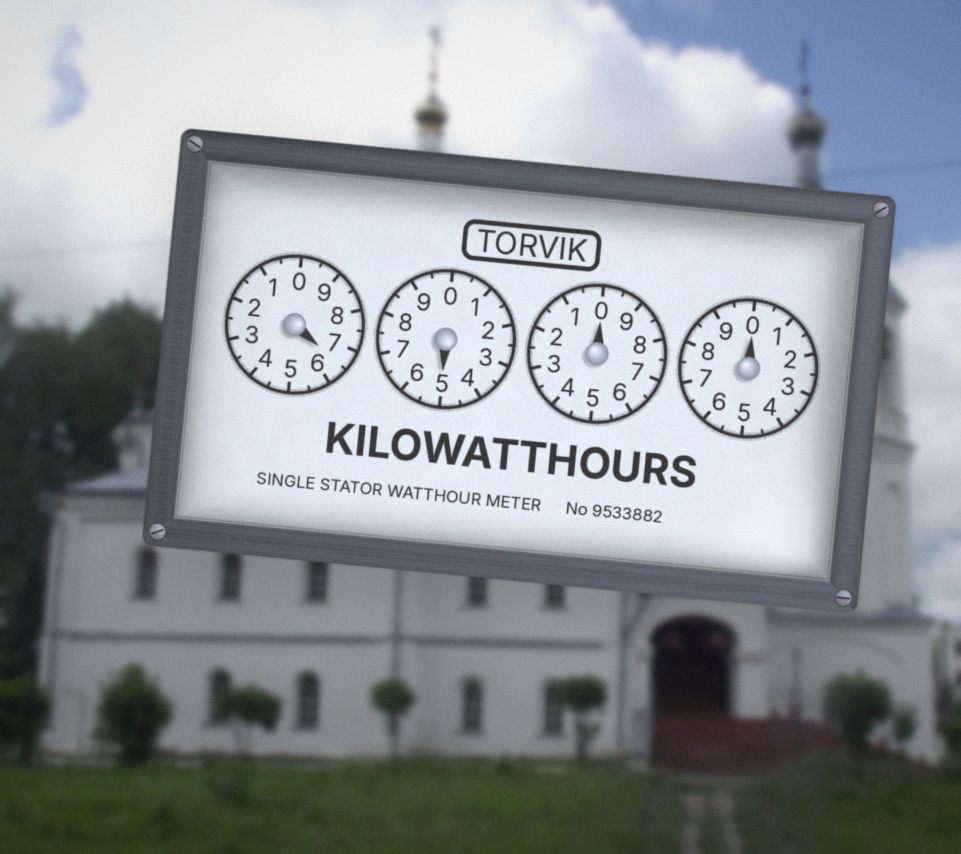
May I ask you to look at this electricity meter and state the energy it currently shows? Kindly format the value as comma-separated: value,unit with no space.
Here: 6500,kWh
